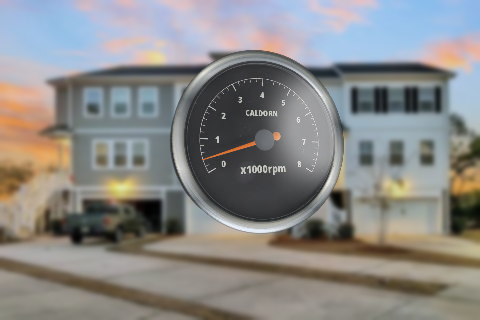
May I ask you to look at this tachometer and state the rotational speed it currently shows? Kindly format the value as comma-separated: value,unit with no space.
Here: 400,rpm
